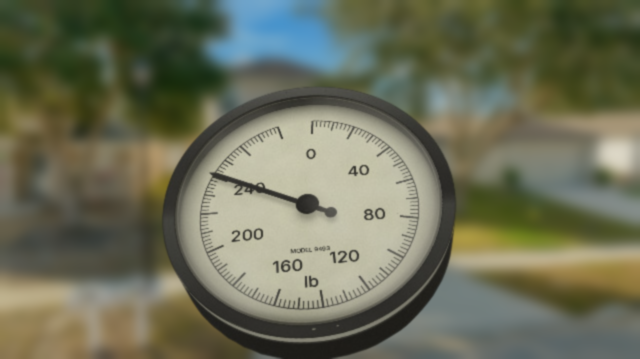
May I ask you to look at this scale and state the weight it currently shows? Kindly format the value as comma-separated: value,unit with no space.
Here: 240,lb
